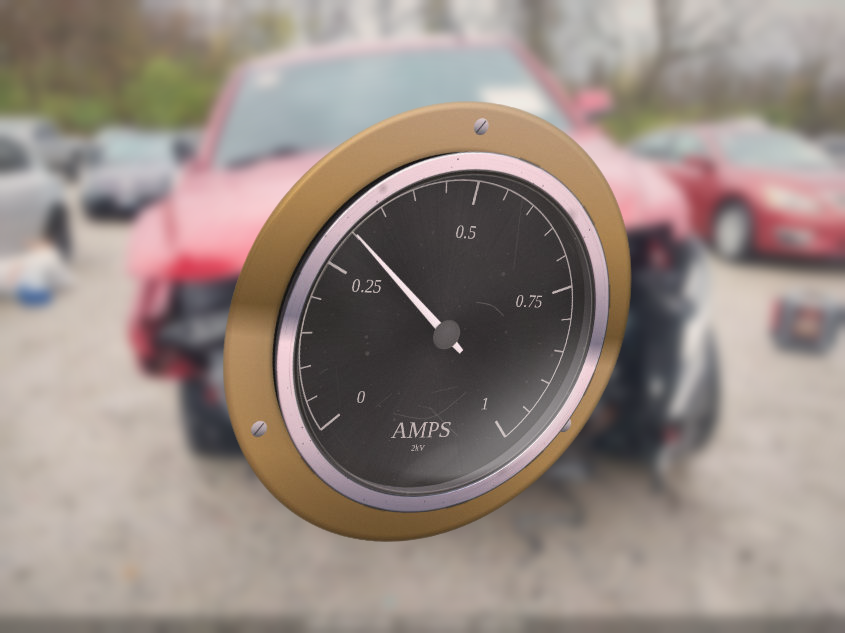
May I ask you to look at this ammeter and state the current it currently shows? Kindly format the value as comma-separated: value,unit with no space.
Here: 0.3,A
